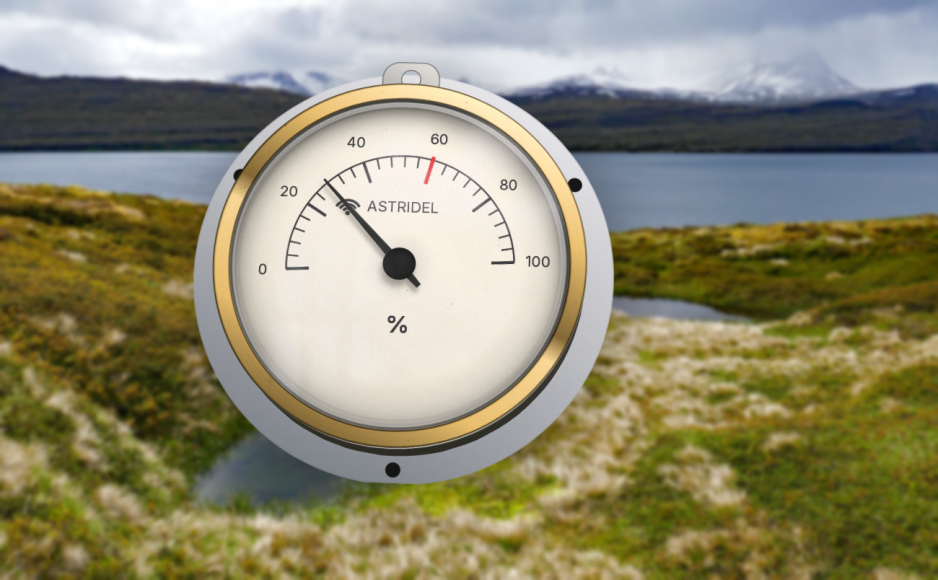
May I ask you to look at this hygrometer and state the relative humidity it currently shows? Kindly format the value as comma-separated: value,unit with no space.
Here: 28,%
